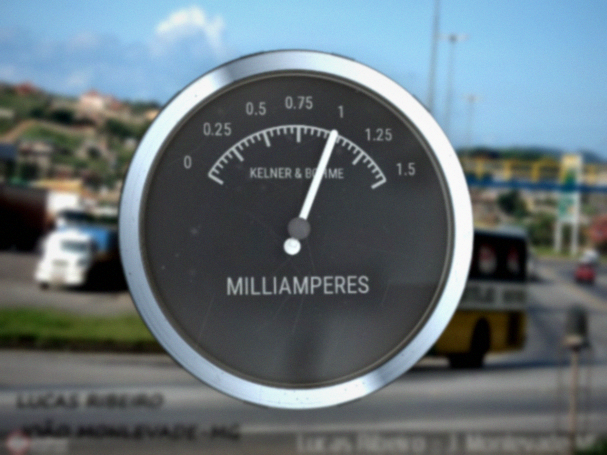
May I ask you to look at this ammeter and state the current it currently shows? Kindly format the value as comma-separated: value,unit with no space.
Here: 1,mA
